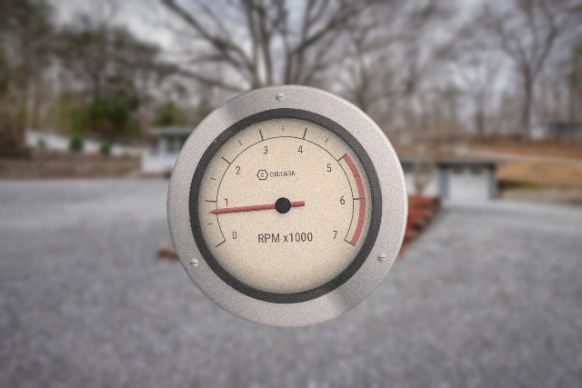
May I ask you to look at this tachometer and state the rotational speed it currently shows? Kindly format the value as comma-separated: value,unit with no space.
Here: 750,rpm
